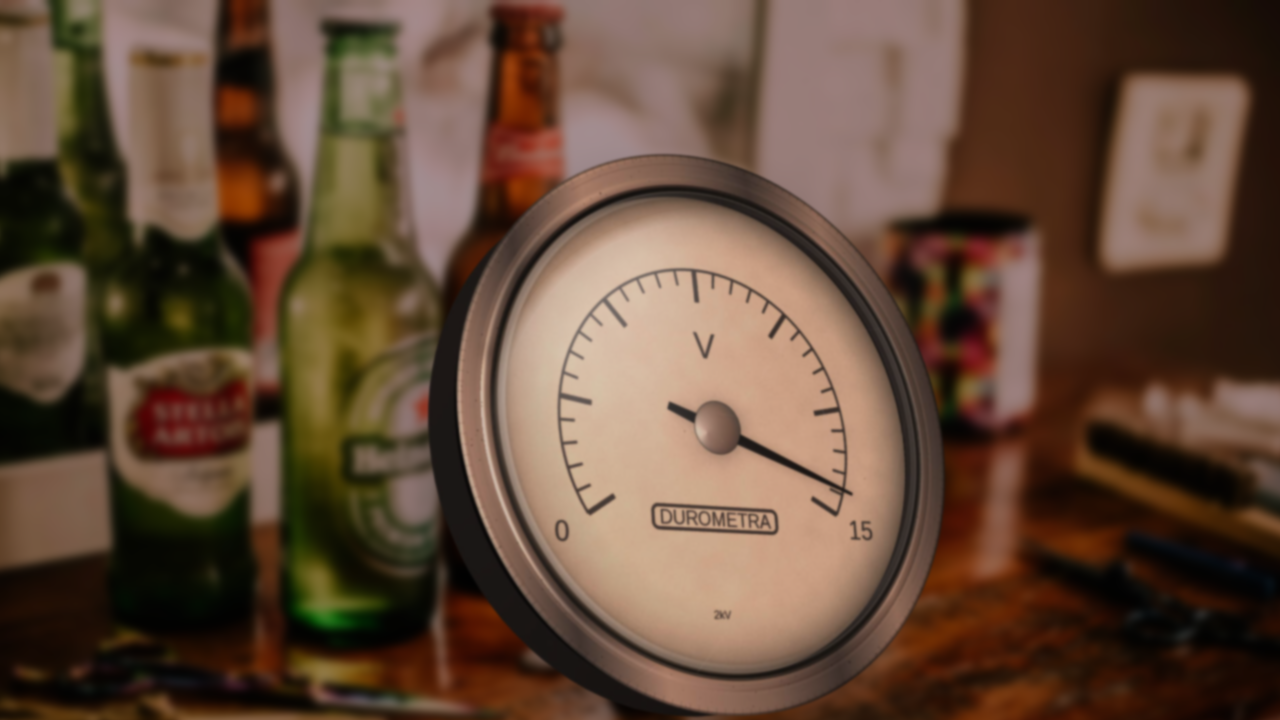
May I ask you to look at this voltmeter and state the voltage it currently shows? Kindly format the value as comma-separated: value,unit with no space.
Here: 14.5,V
